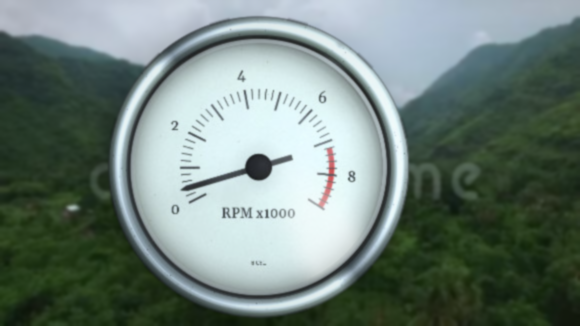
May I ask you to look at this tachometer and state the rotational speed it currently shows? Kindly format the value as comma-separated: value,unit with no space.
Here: 400,rpm
